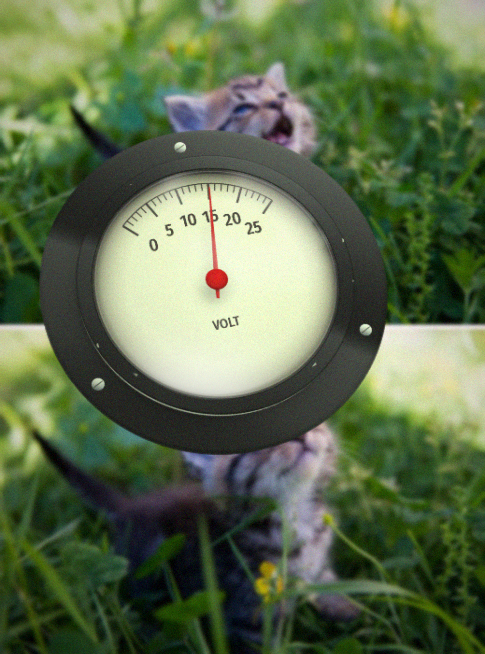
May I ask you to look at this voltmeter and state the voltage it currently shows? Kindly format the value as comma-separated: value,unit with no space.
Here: 15,V
